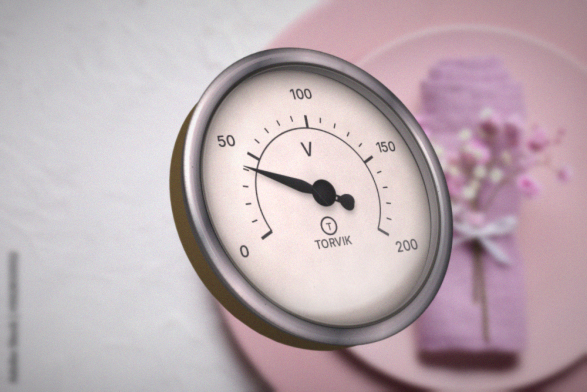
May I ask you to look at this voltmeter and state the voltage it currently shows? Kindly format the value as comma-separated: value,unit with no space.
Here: 40,V
